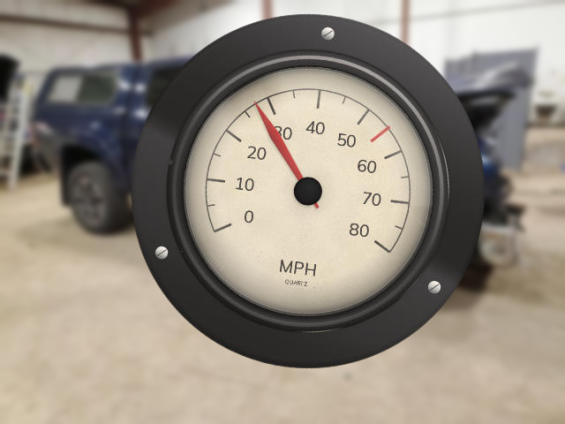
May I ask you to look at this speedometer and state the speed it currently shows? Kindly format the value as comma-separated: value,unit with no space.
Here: 27.5,mph
